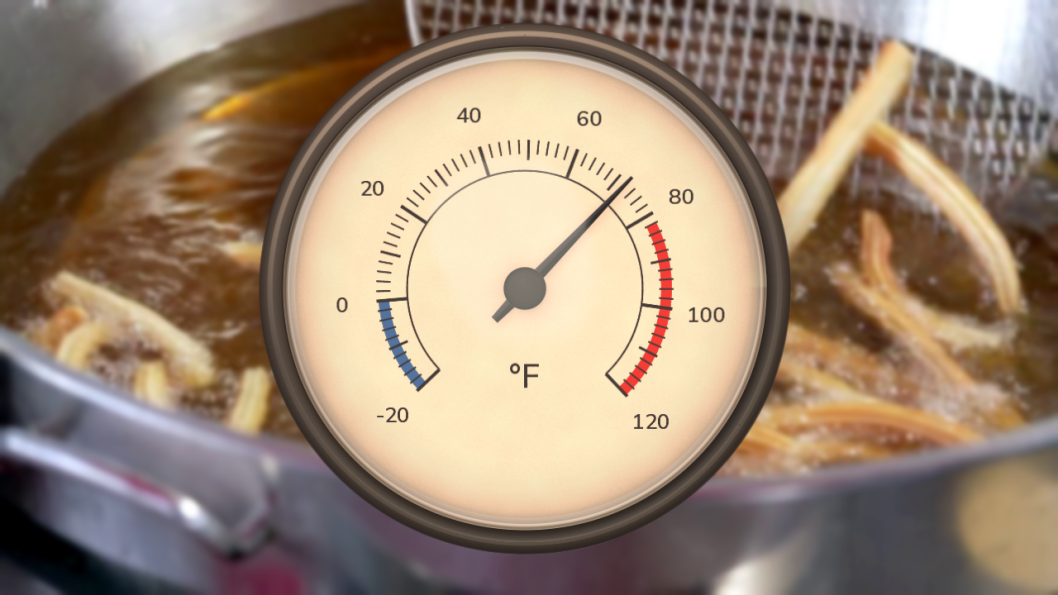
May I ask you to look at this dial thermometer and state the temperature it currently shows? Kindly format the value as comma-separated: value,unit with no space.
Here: 72,°F
